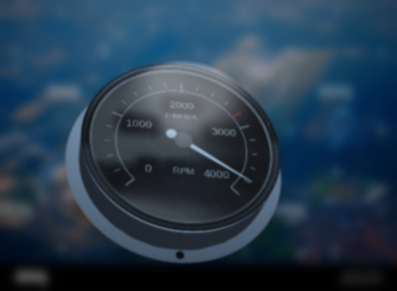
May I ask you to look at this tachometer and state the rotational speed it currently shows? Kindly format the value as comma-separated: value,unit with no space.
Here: 3800,rpm
